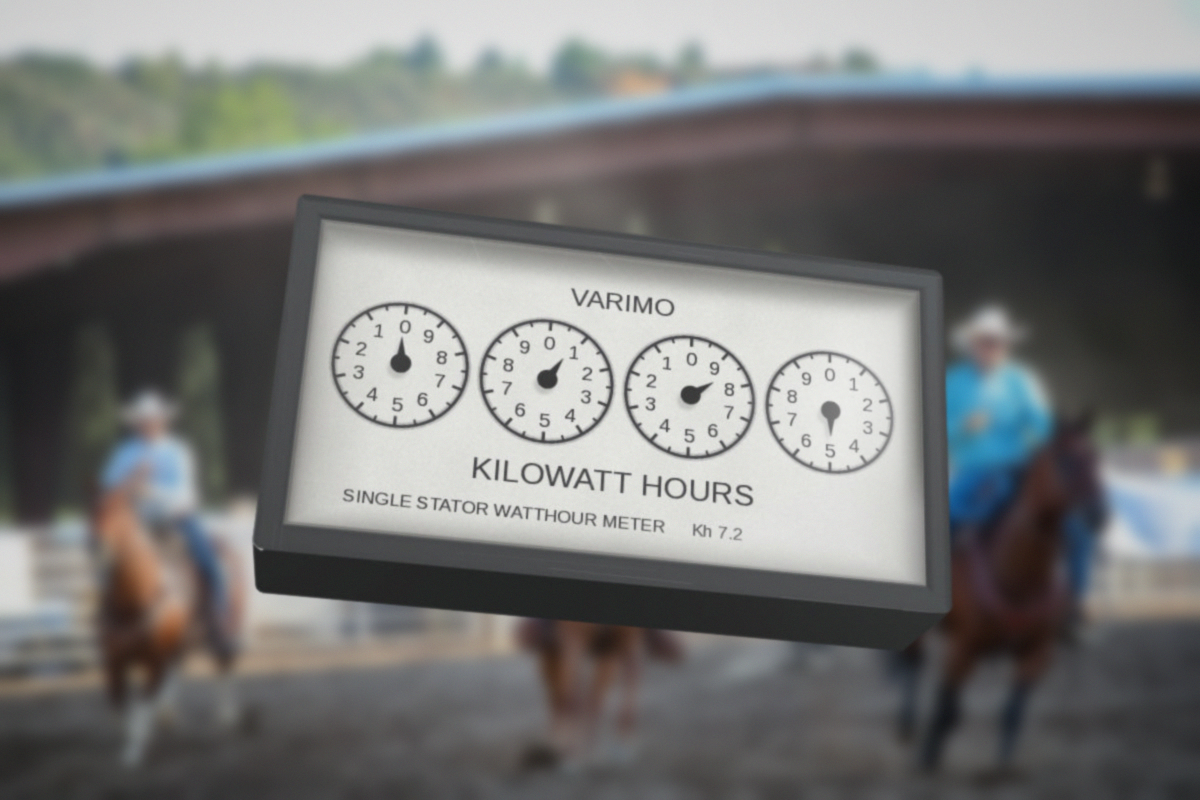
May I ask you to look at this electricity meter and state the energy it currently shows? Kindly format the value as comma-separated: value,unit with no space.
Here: 85,kWh
